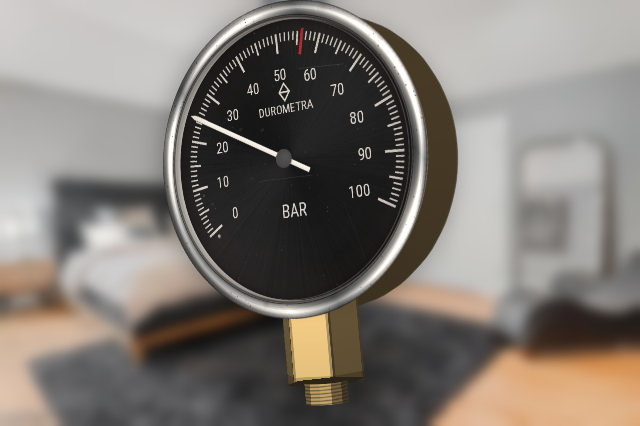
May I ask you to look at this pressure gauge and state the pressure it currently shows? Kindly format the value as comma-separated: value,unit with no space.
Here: 25,bar
